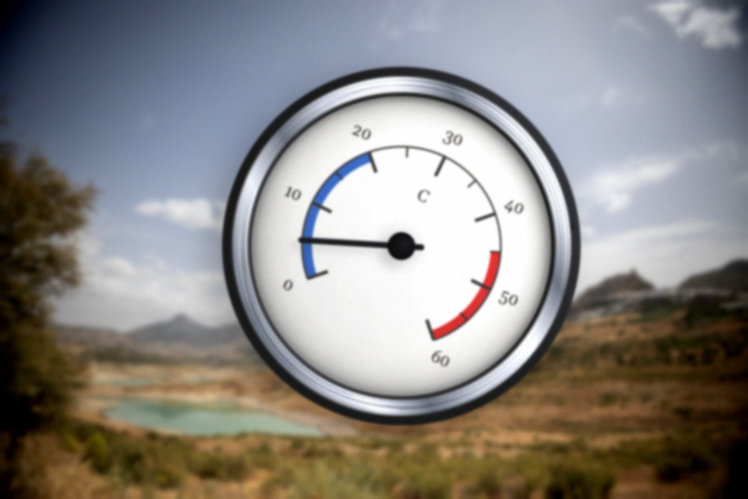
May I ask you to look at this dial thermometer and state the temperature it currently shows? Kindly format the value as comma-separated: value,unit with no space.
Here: 5,°C
